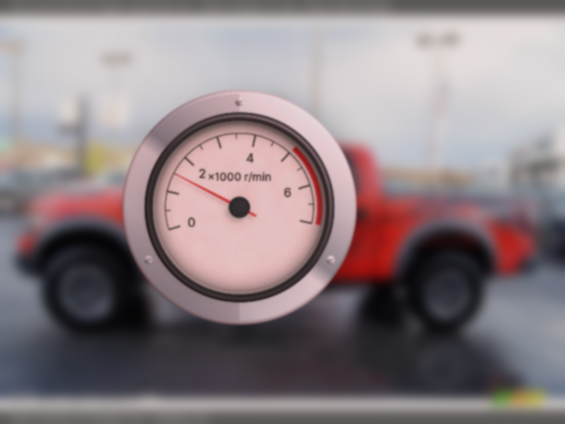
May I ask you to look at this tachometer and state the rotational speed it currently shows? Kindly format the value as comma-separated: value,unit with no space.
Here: 1500,rpm
